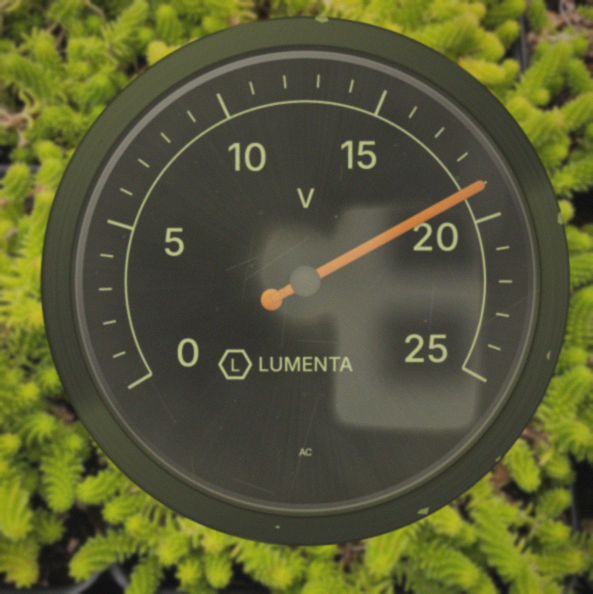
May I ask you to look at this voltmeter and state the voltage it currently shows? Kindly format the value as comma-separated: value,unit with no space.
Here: 19,V
